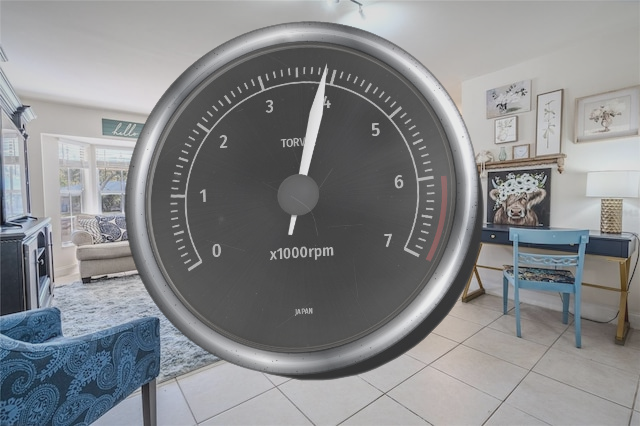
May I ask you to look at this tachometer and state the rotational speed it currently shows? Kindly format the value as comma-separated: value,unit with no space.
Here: 3900,rpm
